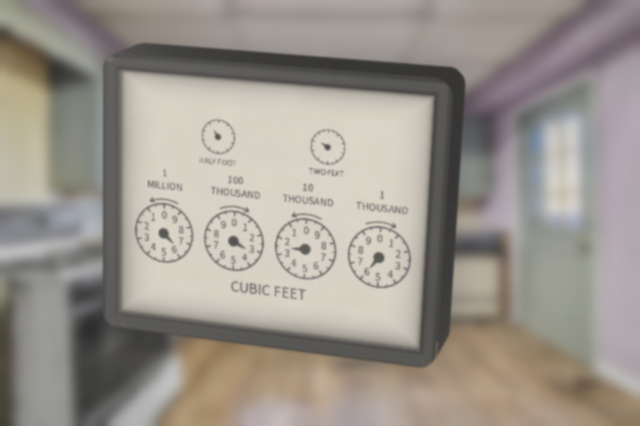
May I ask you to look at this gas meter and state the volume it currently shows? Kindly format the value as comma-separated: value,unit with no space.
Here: 632600,ft³
